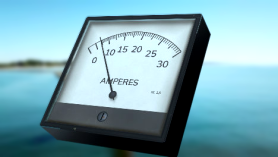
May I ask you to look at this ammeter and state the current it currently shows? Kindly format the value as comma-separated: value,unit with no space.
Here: 7.5,A
